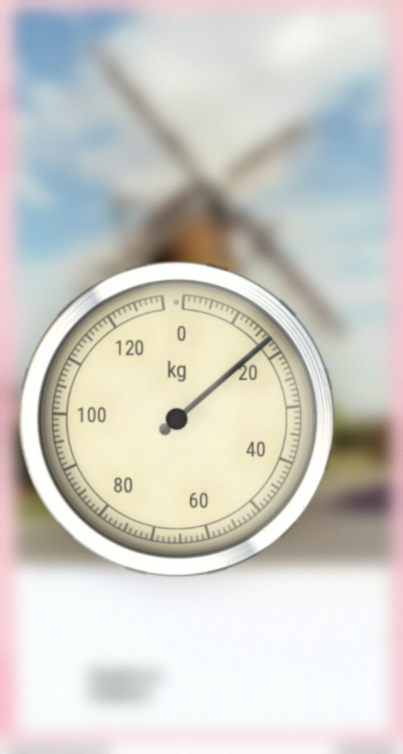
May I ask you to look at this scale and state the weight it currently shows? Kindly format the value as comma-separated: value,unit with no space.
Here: 17,kg
